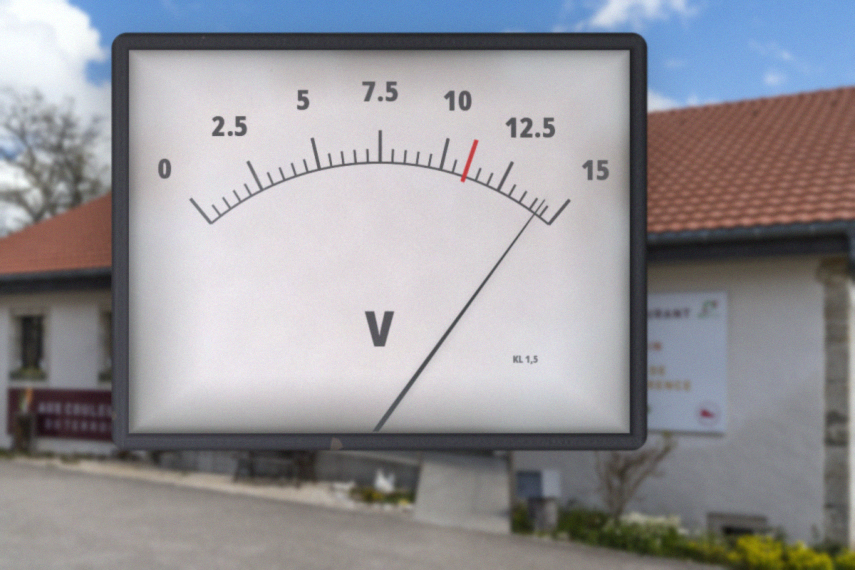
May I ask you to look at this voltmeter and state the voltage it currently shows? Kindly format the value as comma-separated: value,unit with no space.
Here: 14.25,V
